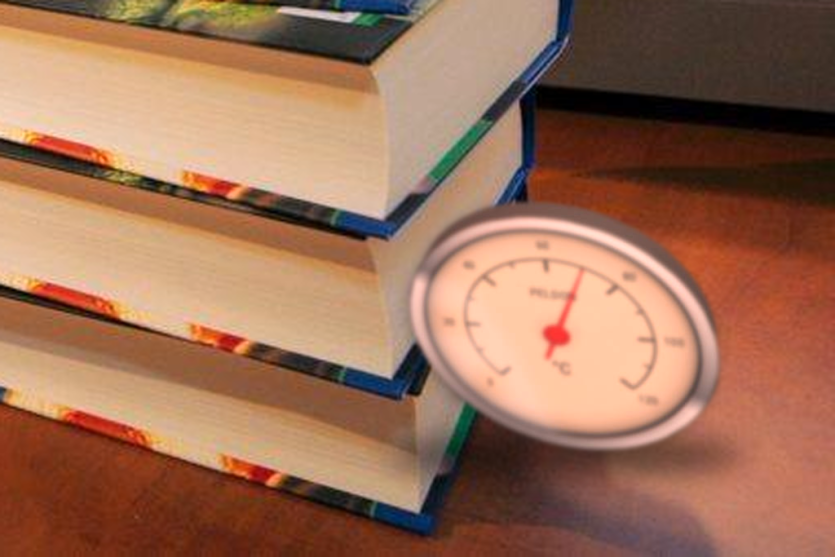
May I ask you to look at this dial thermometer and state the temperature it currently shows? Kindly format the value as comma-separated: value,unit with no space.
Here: 70,°C
